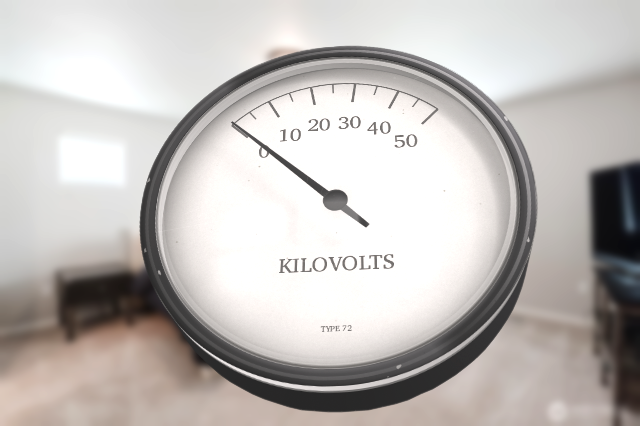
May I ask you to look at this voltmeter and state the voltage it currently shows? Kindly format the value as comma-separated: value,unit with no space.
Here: 0,kV
